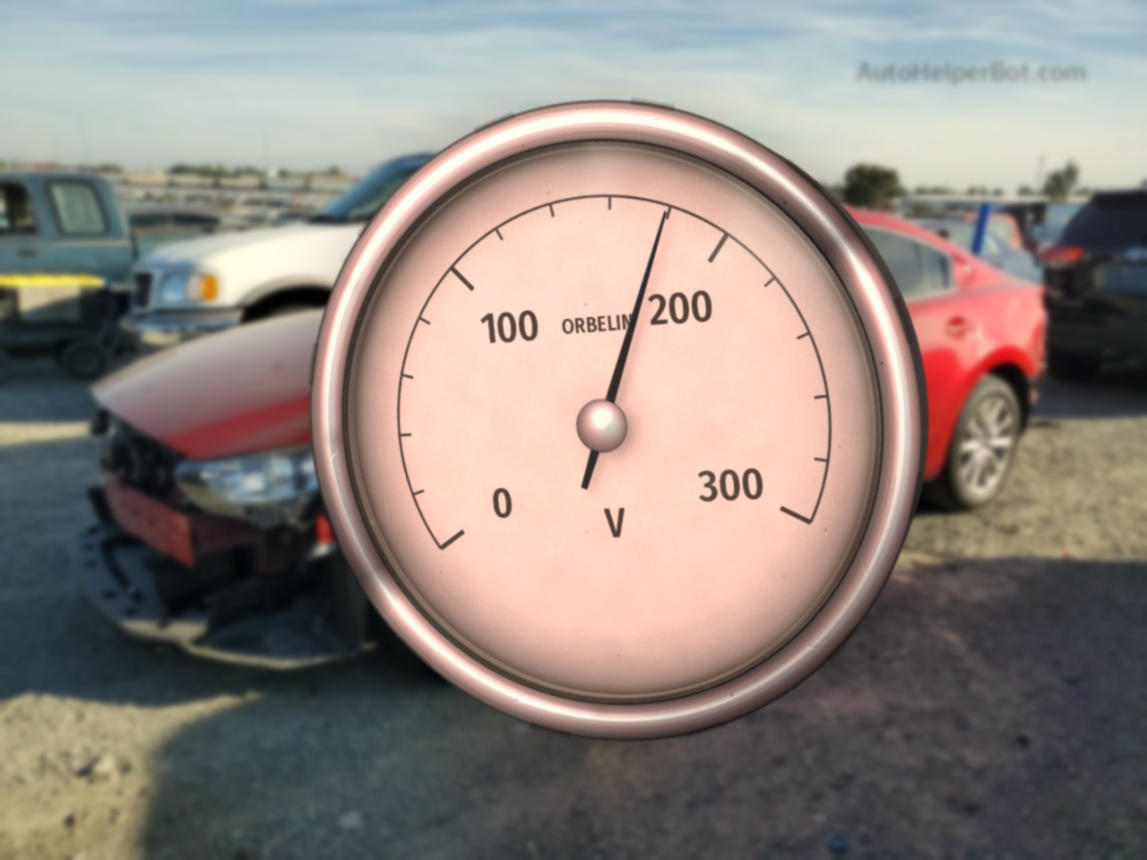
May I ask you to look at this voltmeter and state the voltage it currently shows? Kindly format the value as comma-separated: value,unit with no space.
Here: 180,V
